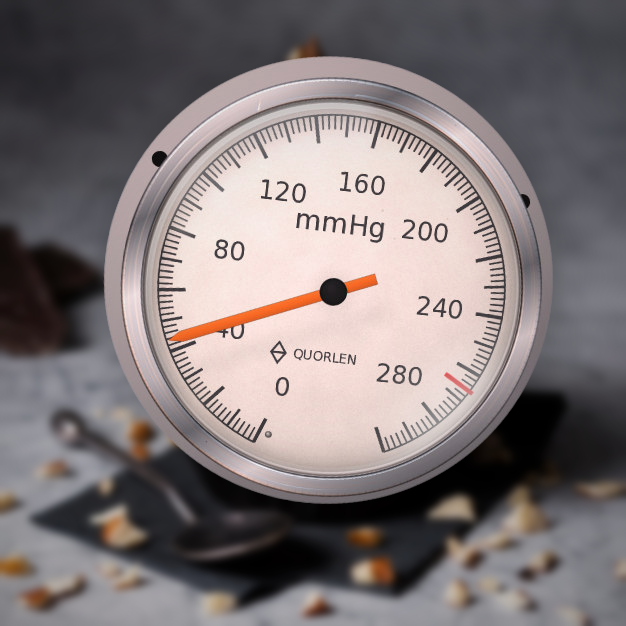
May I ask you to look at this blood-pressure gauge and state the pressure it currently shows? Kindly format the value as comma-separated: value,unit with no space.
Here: 44,mmHg
